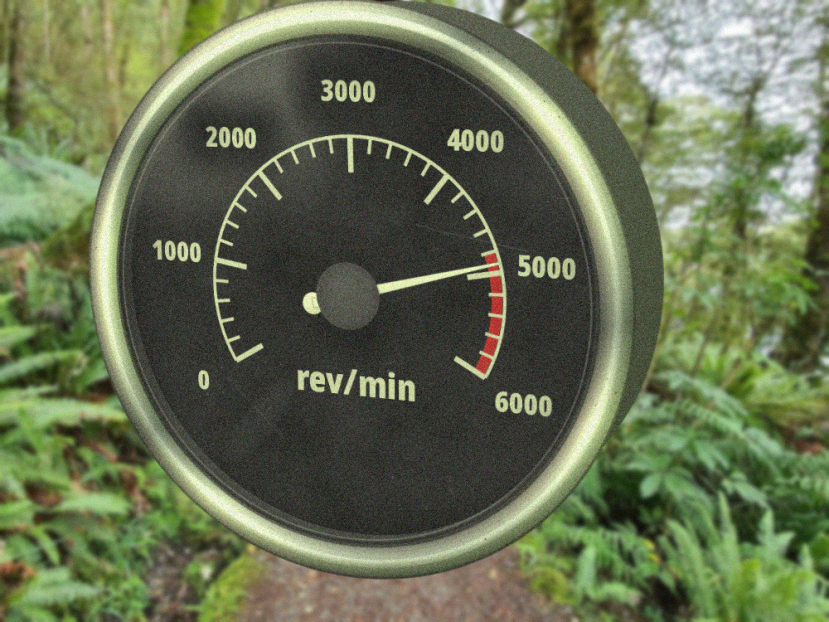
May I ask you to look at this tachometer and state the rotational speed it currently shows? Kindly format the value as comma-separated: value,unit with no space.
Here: 4900,rpm
